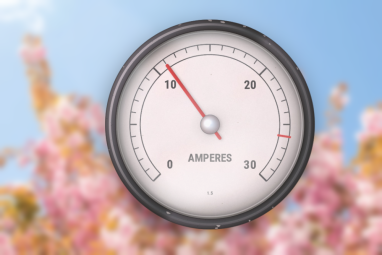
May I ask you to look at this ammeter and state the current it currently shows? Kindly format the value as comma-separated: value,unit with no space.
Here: 11,A
